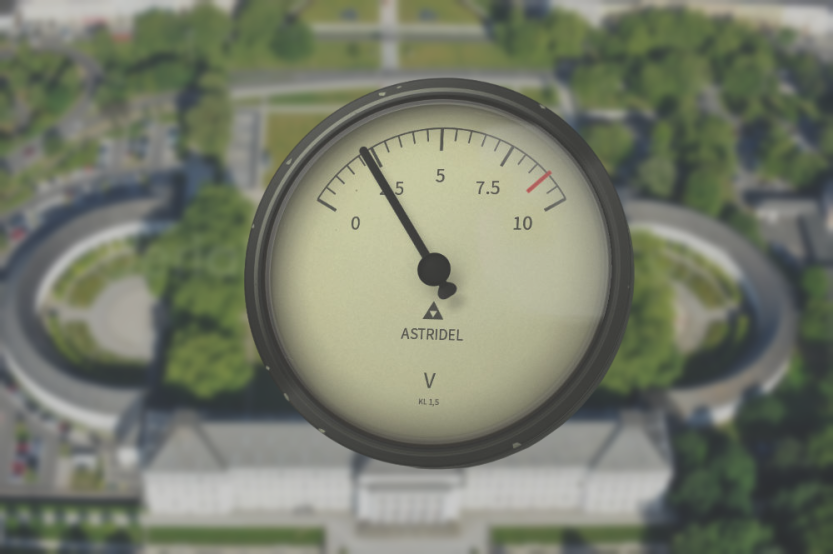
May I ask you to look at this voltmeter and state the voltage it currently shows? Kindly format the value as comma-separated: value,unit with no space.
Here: 2.25,V
